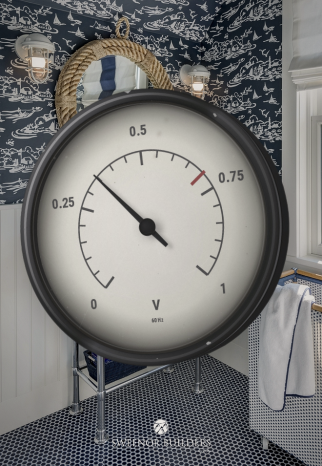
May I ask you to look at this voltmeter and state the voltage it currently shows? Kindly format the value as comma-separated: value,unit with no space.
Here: 0.35,V
